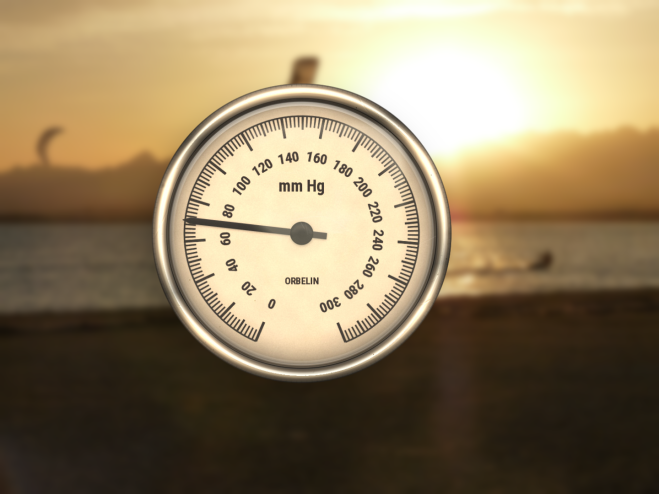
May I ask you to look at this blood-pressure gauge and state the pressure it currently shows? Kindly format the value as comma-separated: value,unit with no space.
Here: 70,mmHg
